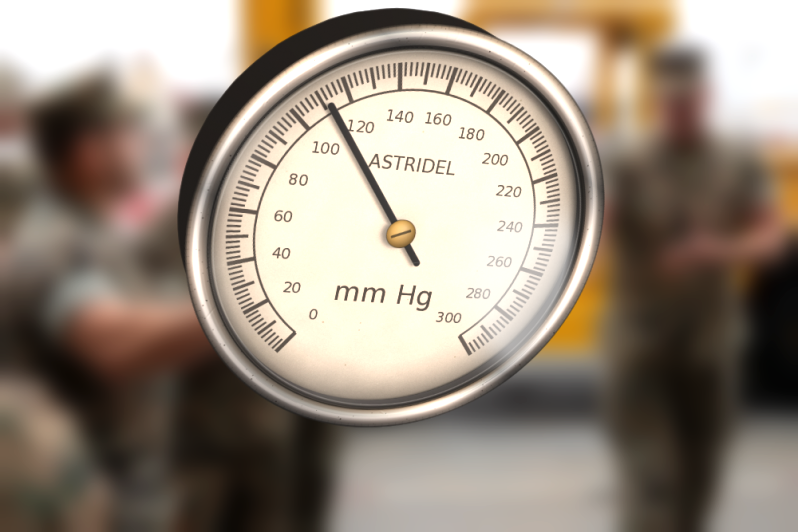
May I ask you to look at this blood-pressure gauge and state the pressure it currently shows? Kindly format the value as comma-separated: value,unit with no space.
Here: 112,mmHg
